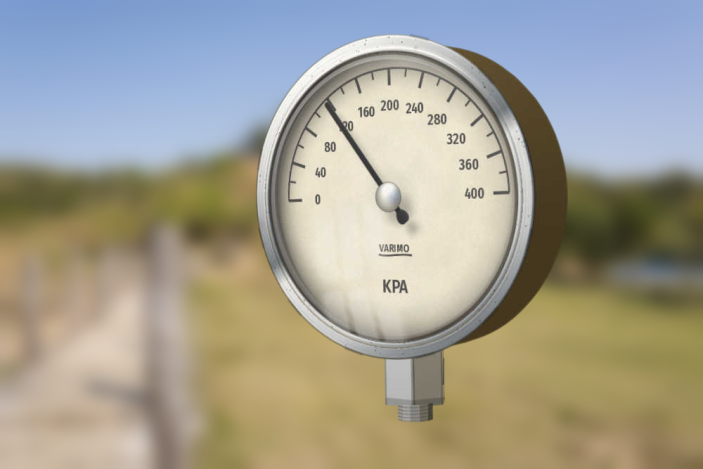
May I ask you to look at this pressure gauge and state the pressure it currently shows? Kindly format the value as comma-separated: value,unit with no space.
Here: 120,kPa
